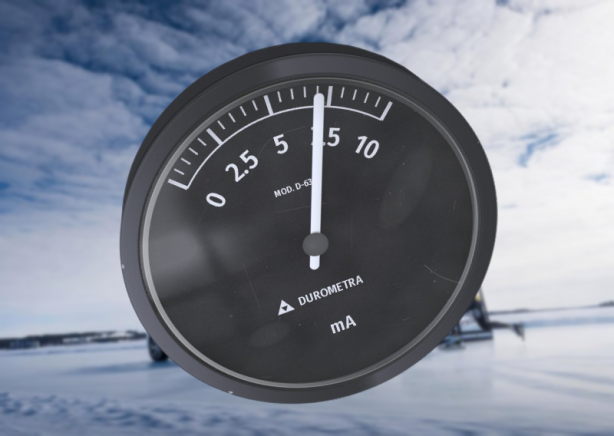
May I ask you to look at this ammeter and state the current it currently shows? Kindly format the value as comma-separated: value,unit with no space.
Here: 7,mA
